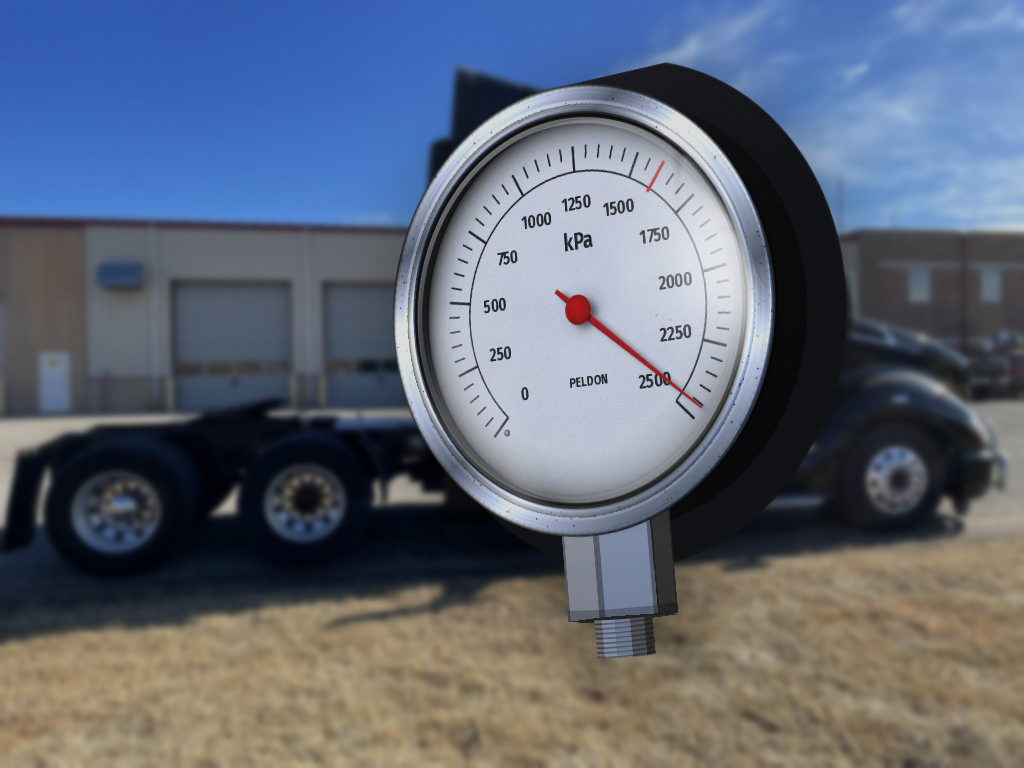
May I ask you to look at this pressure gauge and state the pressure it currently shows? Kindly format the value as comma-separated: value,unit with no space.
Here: 2450,kPa
